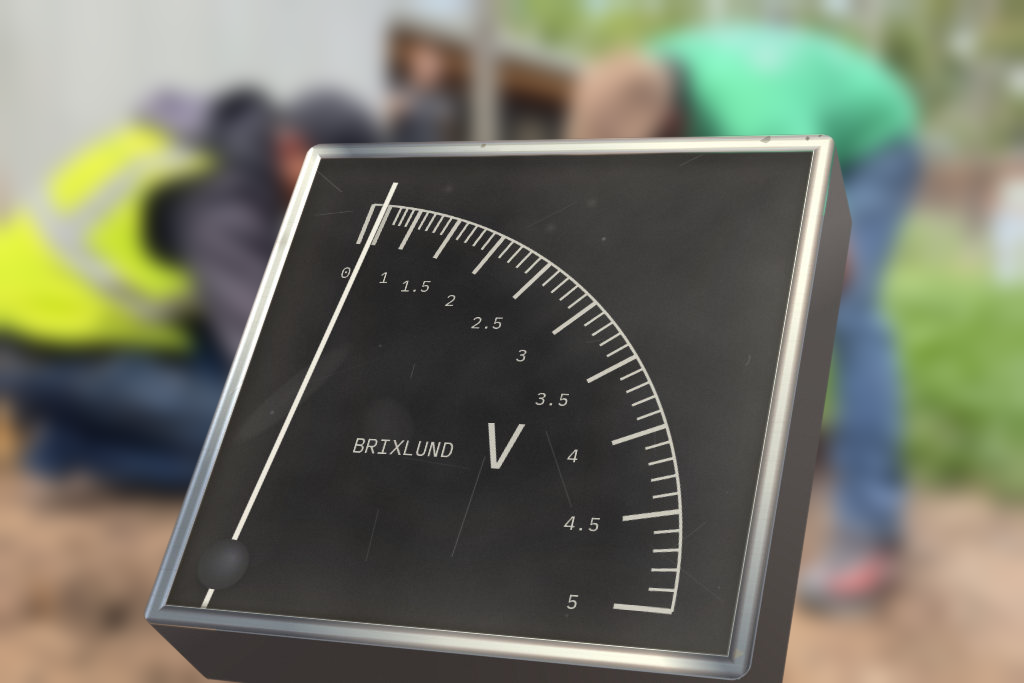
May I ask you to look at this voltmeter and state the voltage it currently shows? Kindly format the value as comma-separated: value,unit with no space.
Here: 0.5,V
